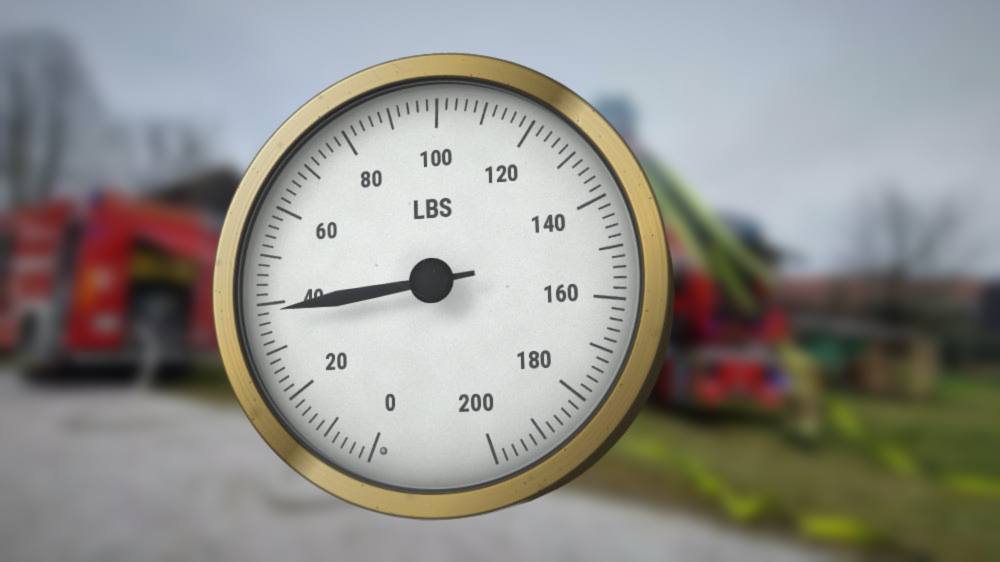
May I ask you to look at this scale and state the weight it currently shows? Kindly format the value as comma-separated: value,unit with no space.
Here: 38,lb
